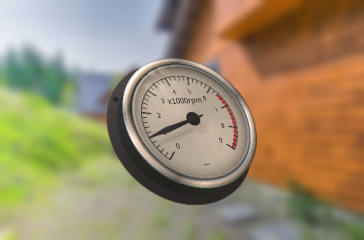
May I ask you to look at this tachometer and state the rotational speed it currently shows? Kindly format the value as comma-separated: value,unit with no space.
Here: 1000,rpm
